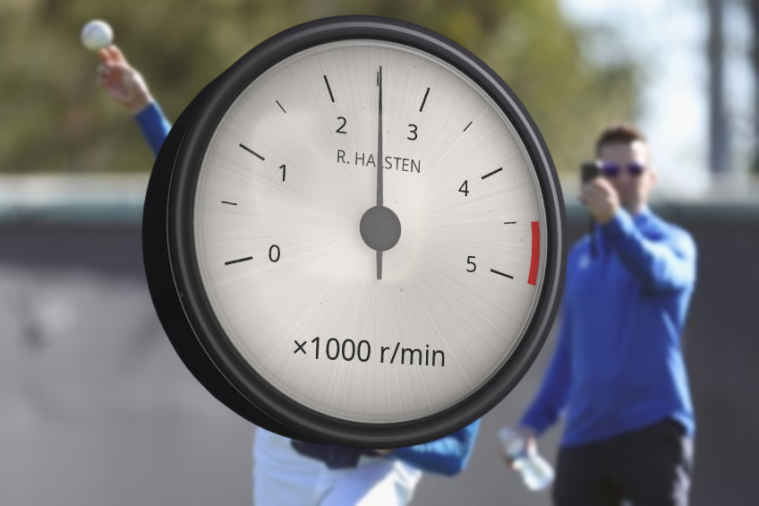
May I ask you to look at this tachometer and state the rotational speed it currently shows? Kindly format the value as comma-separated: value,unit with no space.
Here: 2500,rpm
